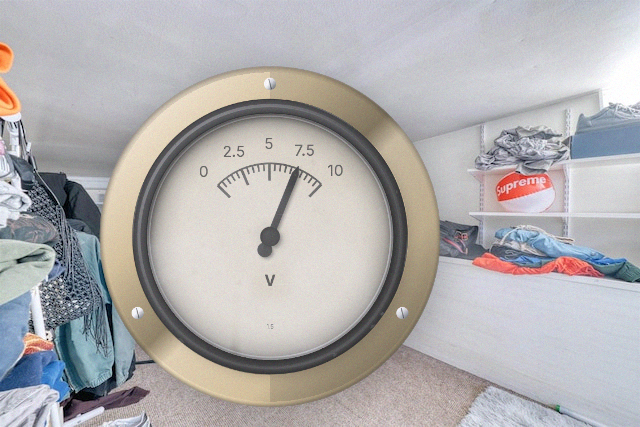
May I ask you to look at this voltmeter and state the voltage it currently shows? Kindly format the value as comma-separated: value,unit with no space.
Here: 7.5,V
